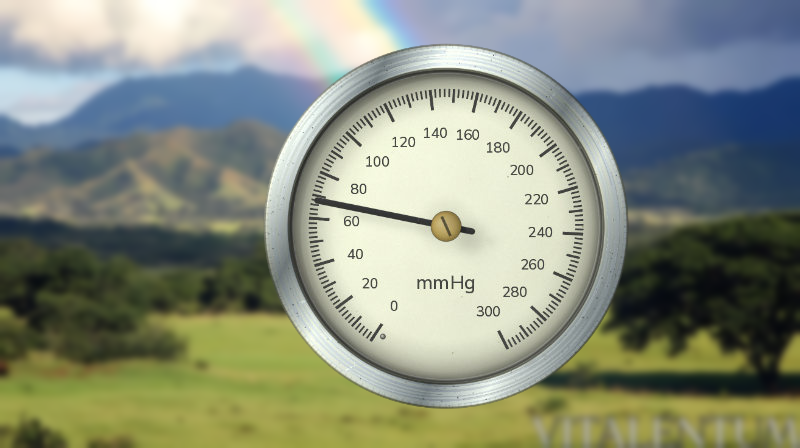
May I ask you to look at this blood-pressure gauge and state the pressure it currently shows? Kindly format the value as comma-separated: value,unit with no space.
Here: 68,mmHg
